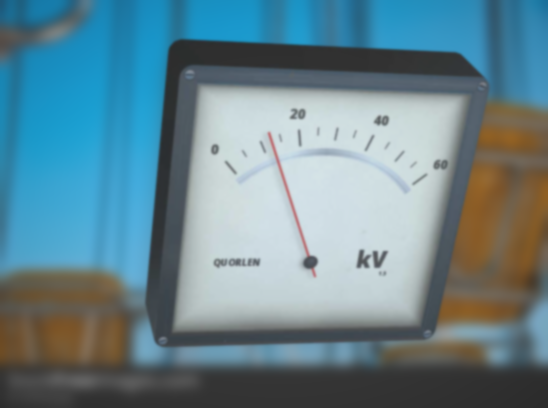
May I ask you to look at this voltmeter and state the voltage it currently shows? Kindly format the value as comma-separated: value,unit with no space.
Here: 12.5,kV
